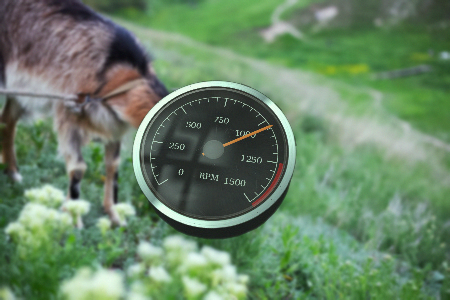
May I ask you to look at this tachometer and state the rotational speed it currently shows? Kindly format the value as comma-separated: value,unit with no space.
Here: 1050,rpm
